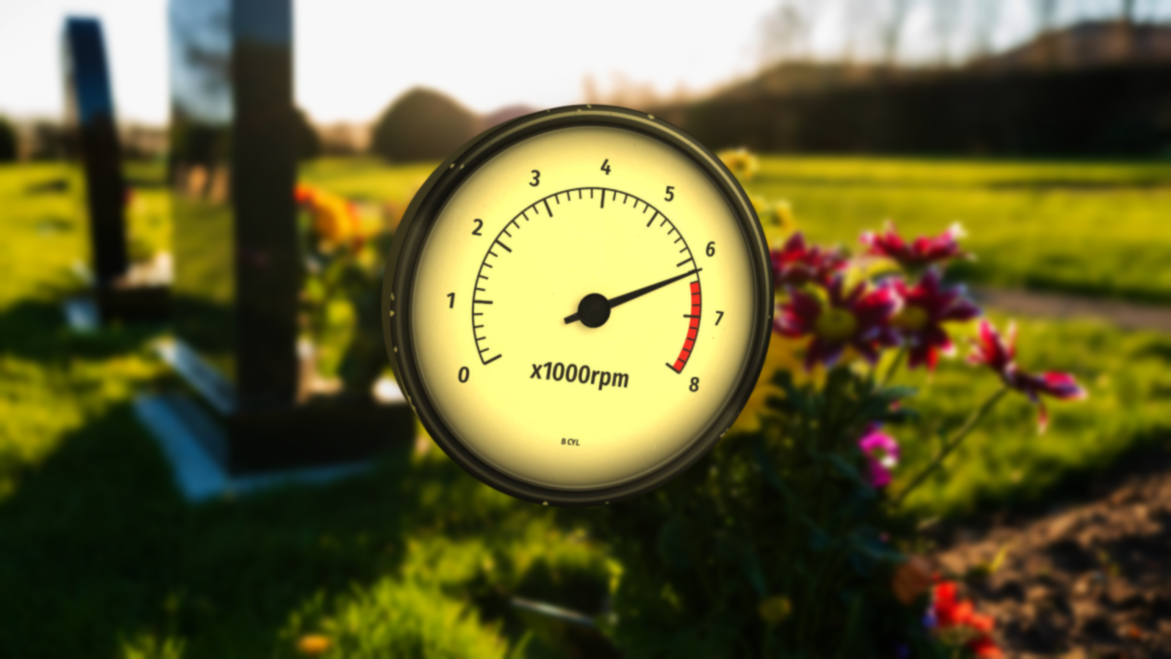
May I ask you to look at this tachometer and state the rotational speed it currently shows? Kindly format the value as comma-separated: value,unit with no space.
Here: 6200,rpm
